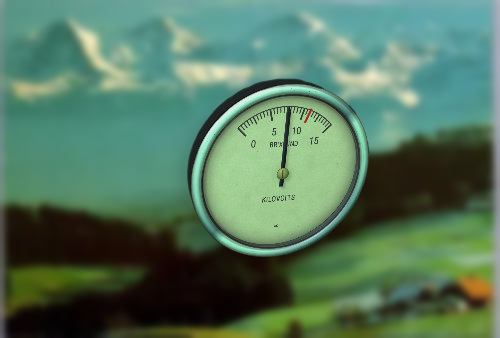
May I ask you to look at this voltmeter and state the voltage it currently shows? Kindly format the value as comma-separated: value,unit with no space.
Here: 7.5,kV
